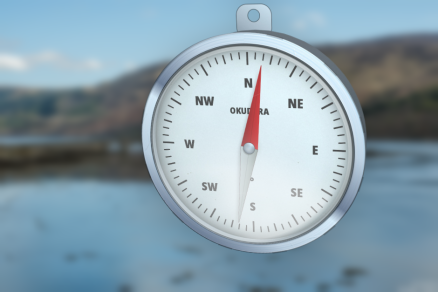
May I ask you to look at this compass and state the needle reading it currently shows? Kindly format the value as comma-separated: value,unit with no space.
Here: 10,°
